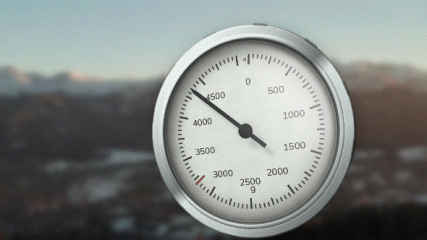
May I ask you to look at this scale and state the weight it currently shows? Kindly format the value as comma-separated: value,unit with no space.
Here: 4350,g
